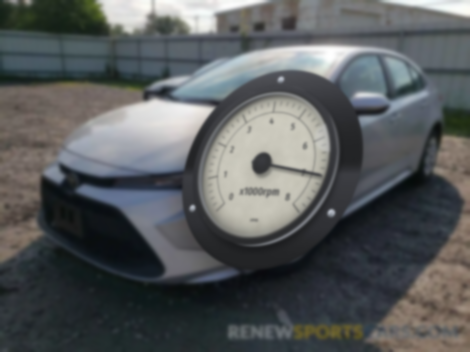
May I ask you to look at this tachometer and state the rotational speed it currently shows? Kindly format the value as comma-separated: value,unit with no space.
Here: 7000,rpm
